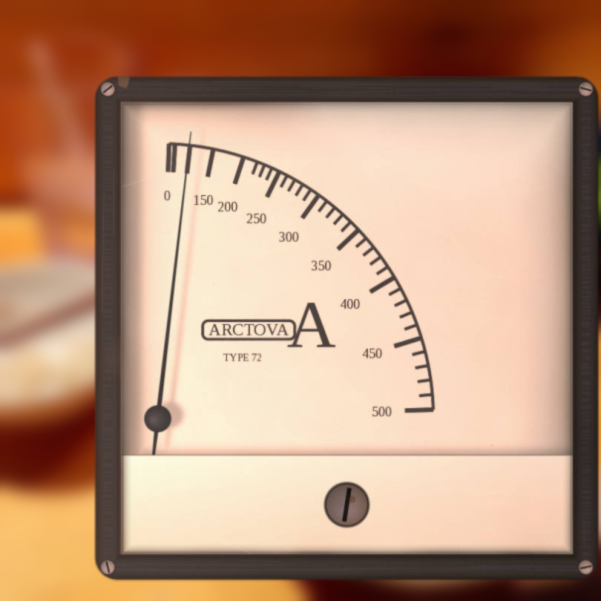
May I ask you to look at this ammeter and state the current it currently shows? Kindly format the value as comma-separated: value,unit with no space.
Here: 100,A
